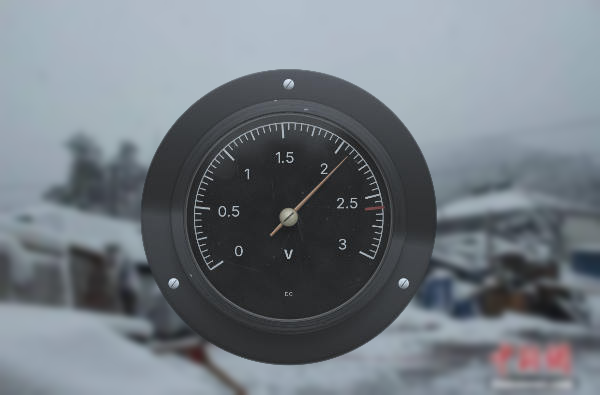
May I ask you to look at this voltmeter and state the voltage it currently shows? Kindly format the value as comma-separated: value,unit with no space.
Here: 2.1,V
